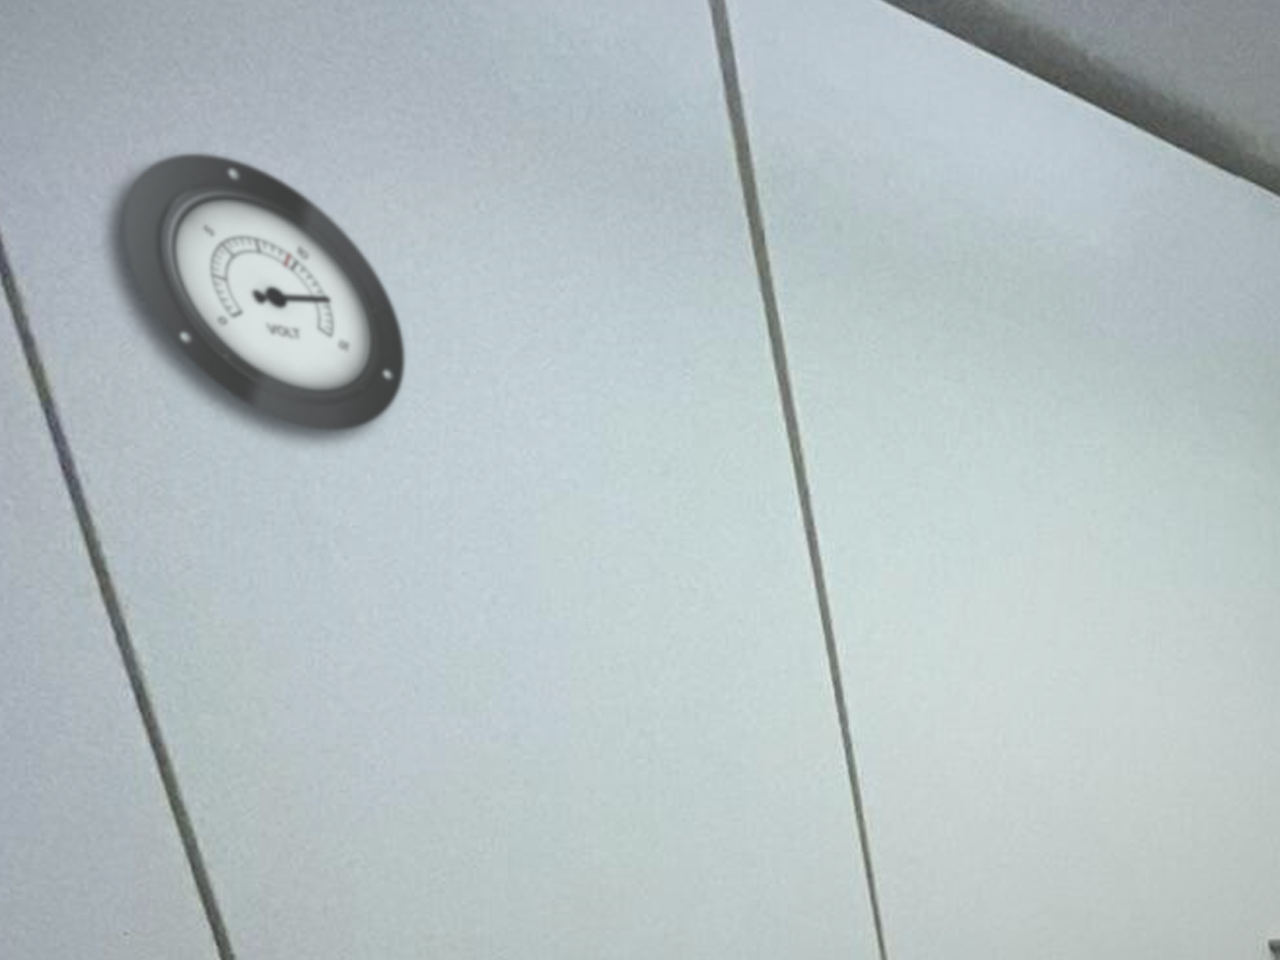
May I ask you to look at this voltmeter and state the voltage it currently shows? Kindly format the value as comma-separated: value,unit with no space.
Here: 12.5,V
